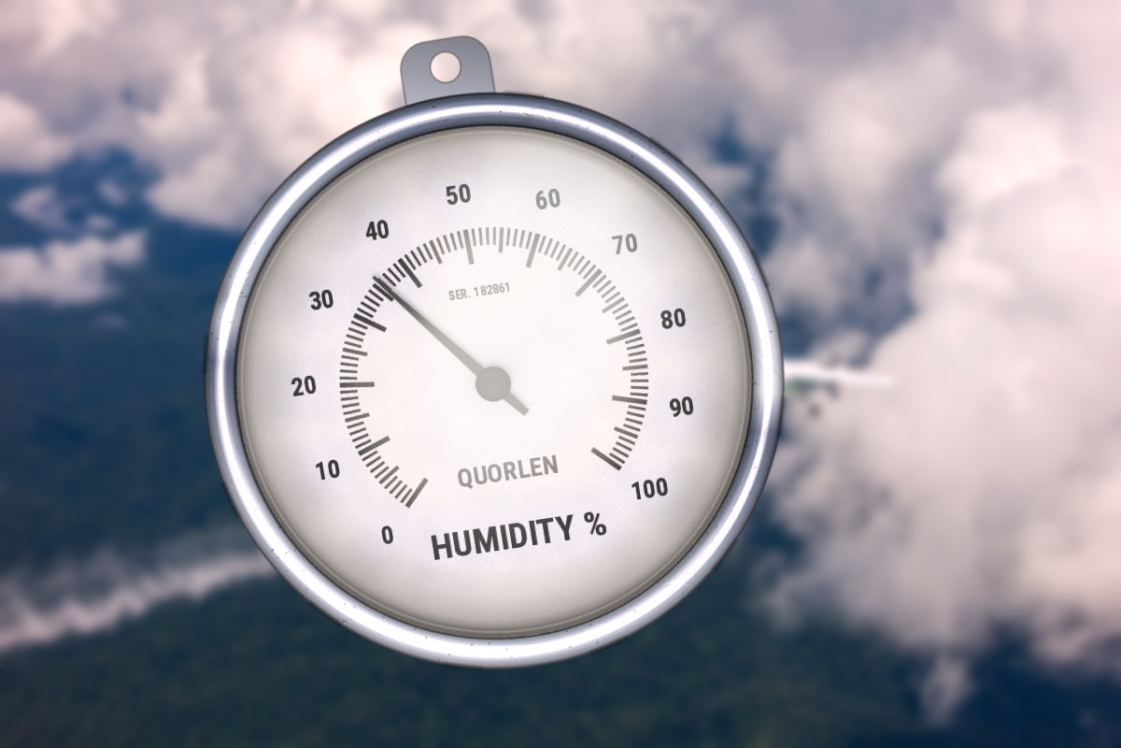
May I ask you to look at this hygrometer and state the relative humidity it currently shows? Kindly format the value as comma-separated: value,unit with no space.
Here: 36,%
